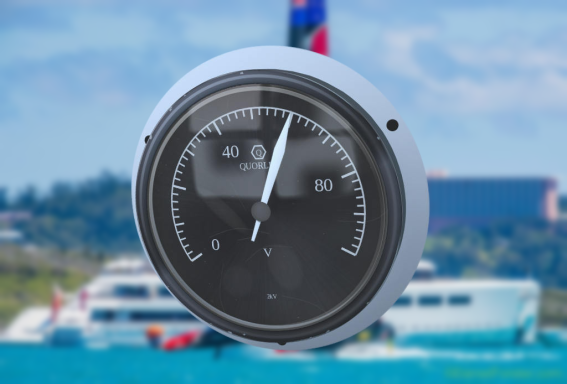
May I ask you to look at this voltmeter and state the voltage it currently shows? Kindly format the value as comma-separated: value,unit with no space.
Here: 60,V
